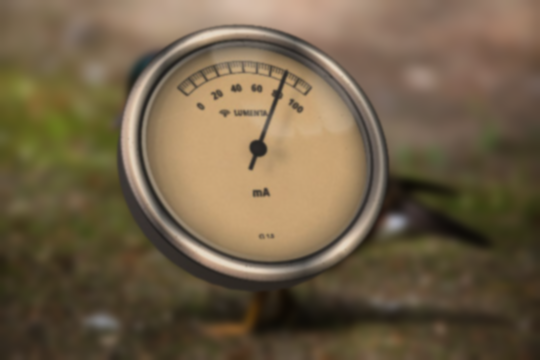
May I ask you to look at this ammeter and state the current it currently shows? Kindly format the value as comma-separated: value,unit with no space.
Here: 80,mA
